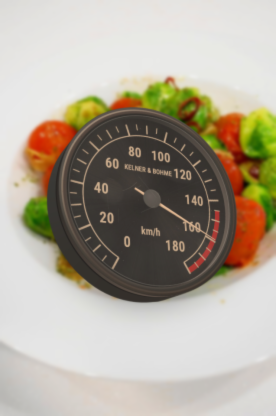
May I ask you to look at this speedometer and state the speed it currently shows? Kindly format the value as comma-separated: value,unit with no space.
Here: 160,km/h
